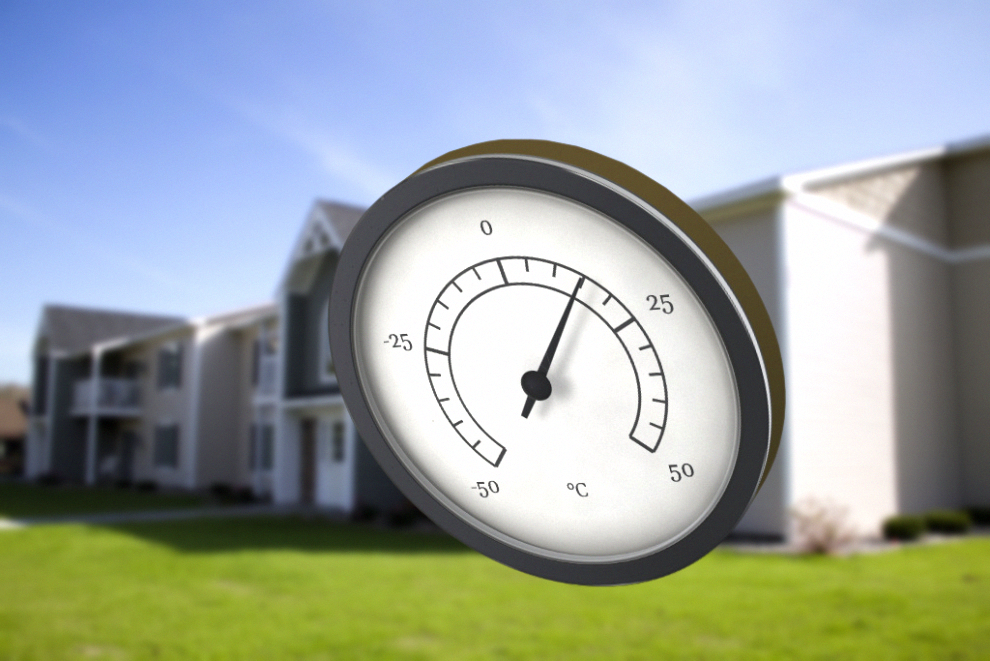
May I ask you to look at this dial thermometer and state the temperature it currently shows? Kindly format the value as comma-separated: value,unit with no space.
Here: 15,°C
